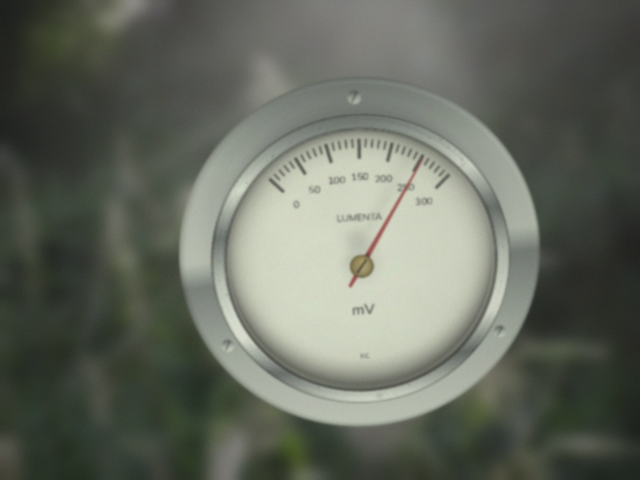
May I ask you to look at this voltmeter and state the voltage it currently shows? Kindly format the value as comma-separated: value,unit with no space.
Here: 250,mV
